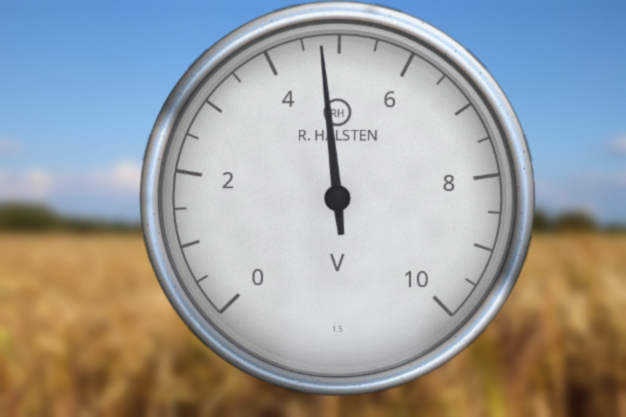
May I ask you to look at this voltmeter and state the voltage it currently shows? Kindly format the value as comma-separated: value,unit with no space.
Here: 4.75,V
